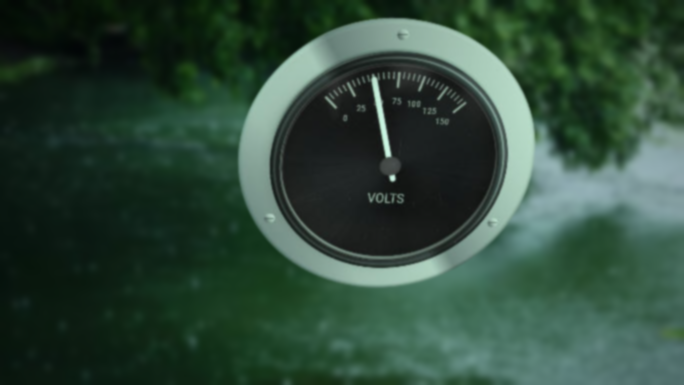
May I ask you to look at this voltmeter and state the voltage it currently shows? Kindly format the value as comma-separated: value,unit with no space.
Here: 50,V
